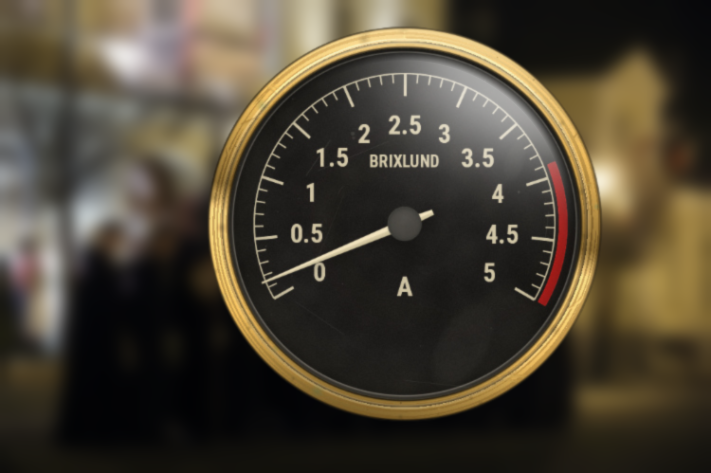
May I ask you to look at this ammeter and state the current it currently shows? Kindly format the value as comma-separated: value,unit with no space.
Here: 0.15,A
